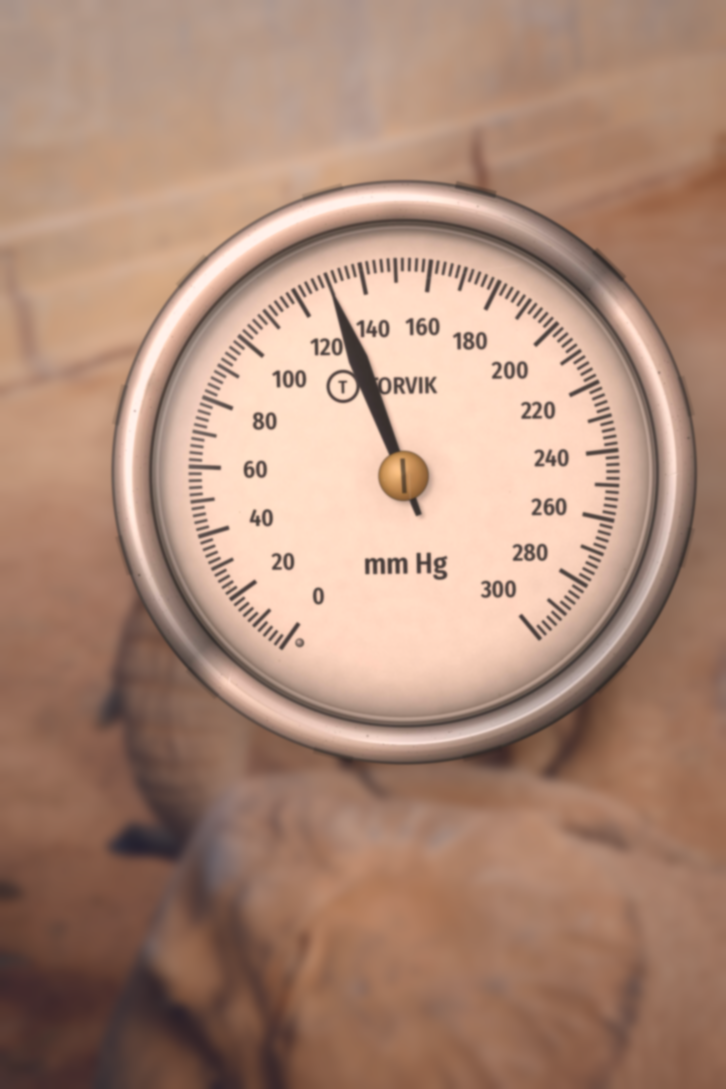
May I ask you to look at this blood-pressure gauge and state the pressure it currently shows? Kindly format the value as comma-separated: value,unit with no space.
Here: 130,mmHg
